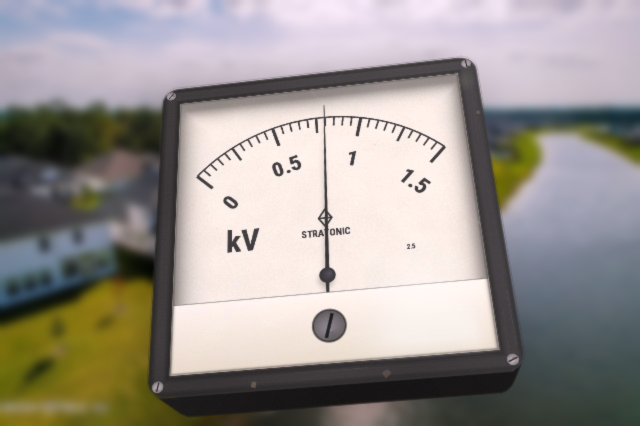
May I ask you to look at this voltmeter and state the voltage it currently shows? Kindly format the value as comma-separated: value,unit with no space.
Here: 0.8,kV
